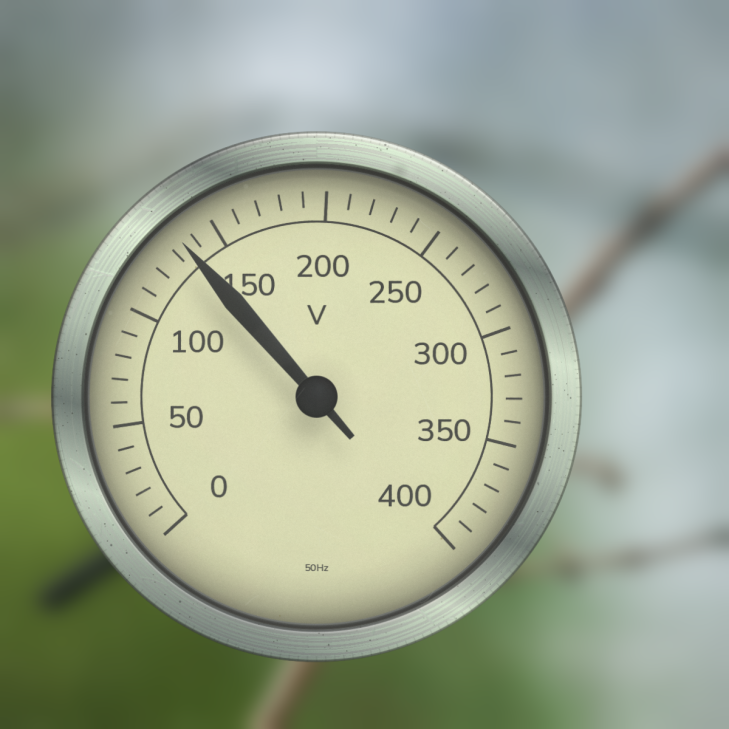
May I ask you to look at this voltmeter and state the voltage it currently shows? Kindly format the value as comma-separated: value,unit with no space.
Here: 135,V
